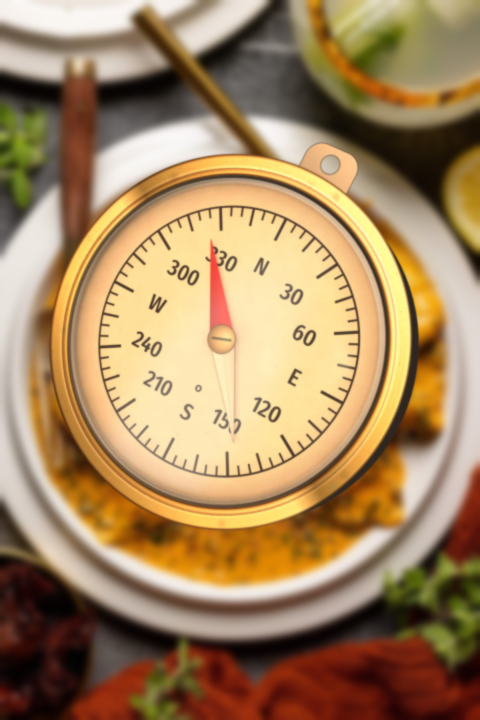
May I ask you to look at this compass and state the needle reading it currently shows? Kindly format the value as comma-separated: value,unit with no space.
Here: 325,°
